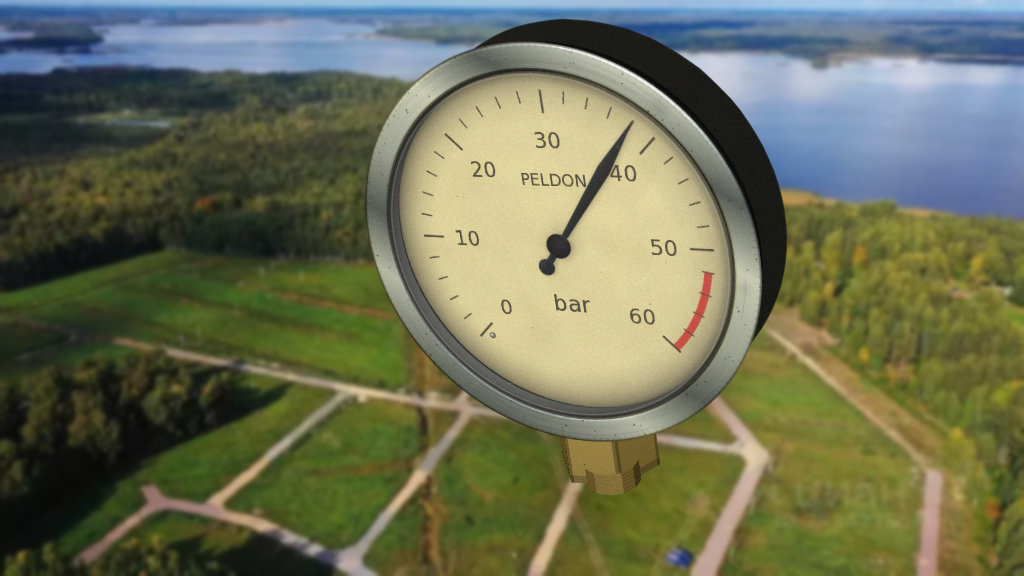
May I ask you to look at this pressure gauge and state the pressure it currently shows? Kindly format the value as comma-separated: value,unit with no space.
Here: 38,bar
